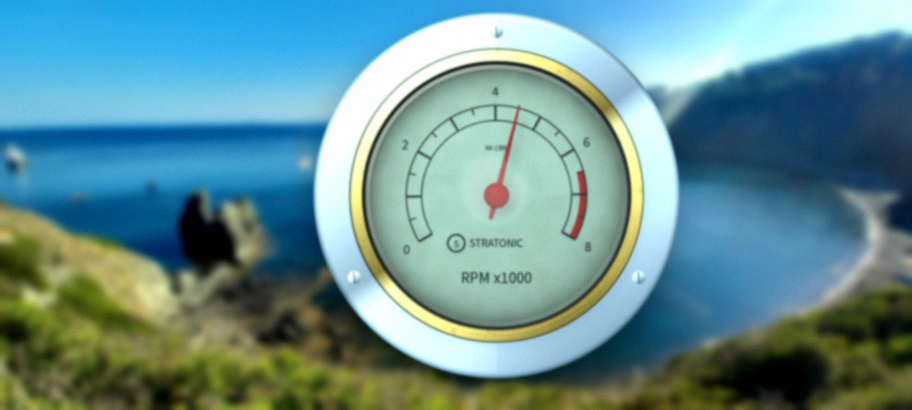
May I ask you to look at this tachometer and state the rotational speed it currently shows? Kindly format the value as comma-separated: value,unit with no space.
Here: 4500,rpm
